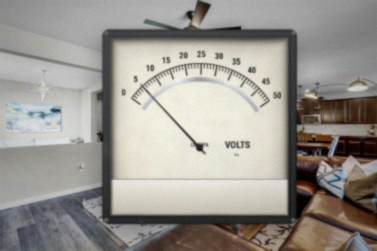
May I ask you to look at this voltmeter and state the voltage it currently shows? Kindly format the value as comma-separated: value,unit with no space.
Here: 5,V
